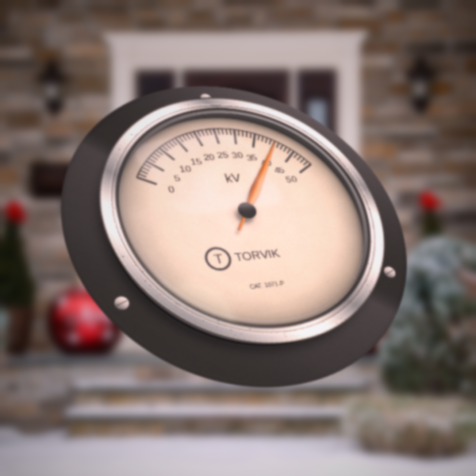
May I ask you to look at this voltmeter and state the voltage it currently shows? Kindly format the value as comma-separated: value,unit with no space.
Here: 40,kV
